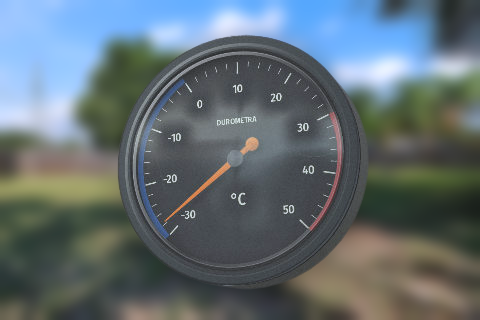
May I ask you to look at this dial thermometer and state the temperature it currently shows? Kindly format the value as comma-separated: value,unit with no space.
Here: -28,°C
